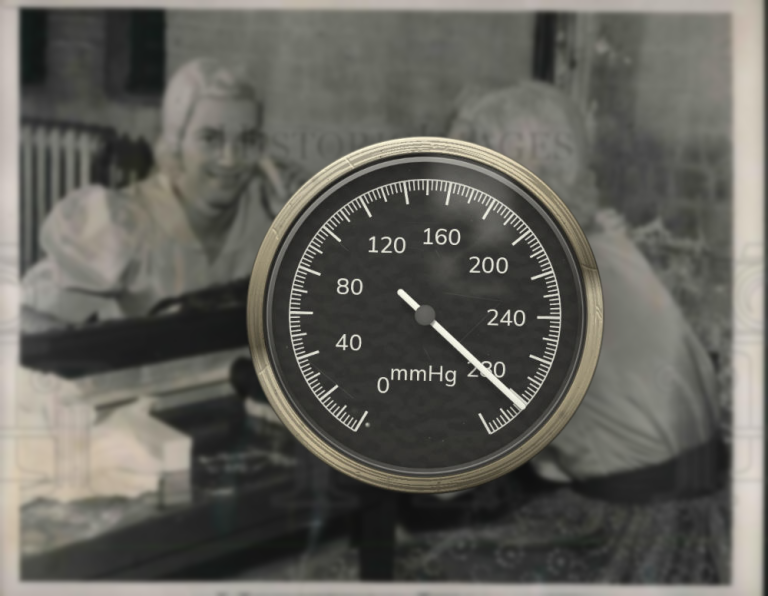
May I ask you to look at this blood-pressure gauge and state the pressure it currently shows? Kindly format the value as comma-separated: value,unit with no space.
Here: 282,mmHg
